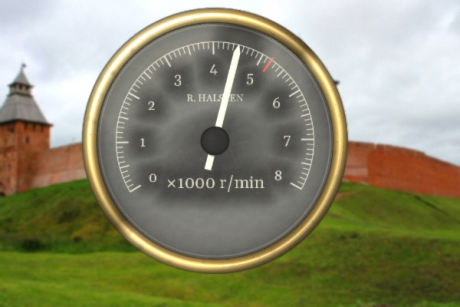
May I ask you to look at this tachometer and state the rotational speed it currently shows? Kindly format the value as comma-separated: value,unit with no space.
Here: 4500,rpm
